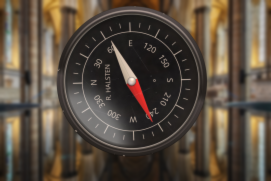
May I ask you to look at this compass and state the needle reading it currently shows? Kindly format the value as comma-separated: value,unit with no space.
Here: 245,°
